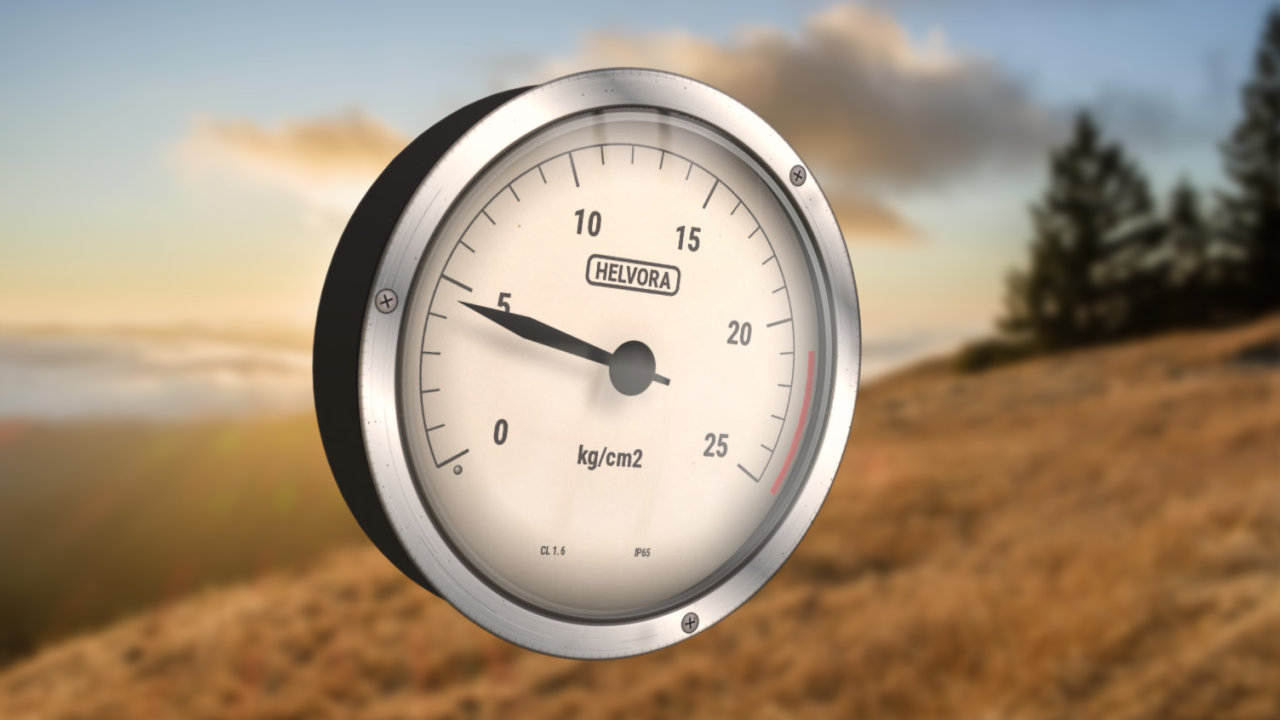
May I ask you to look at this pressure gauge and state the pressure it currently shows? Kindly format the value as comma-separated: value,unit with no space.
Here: 4.5,kg/cm²
